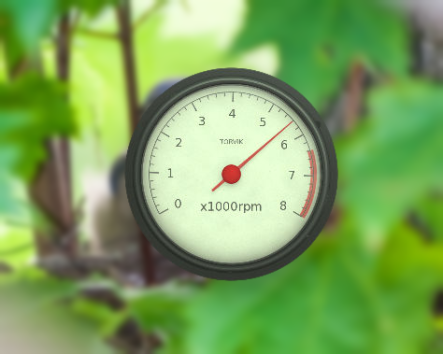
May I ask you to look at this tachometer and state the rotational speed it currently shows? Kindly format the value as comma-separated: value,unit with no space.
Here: 5600,rpm
